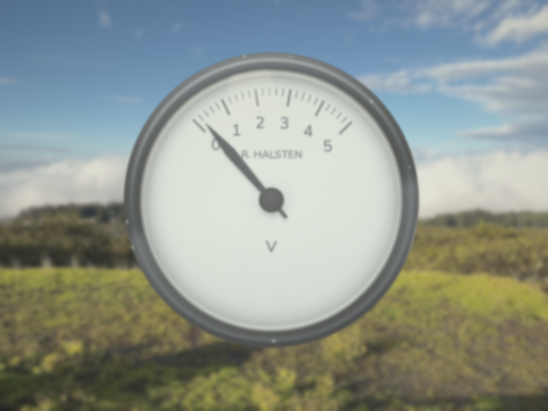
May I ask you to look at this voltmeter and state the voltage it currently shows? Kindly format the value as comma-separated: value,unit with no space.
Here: 0.2,V
